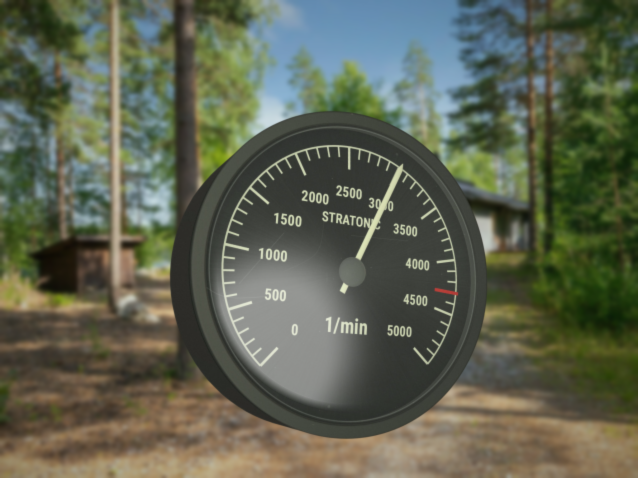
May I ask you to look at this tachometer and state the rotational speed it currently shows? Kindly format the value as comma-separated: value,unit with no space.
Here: 3000,rpm
